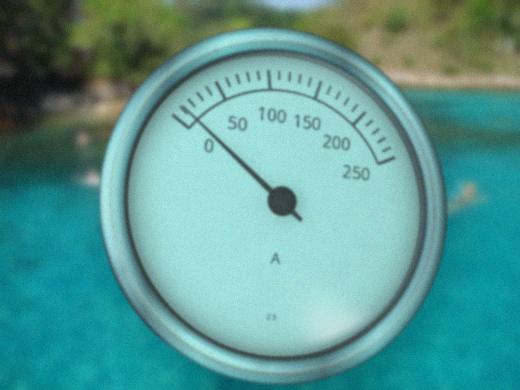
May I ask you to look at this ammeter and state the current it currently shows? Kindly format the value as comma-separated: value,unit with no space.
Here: 10,A
